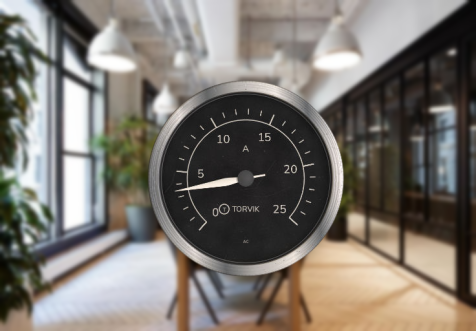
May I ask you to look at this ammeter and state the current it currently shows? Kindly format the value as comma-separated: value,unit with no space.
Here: 3.5,A
